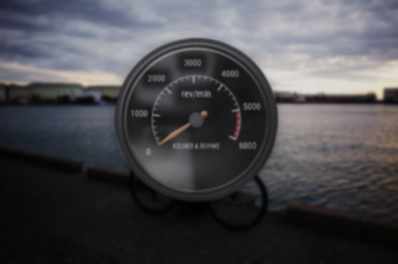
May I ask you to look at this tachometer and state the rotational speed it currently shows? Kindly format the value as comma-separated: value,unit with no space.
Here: 0,rpm
